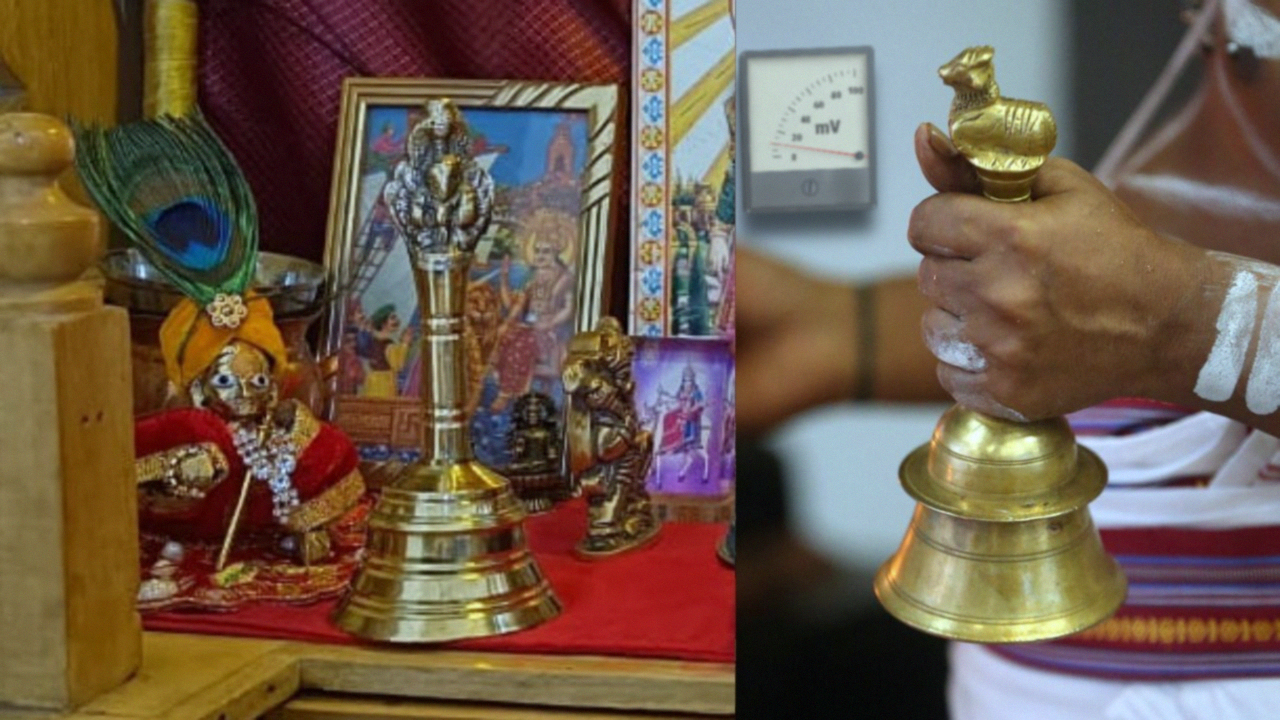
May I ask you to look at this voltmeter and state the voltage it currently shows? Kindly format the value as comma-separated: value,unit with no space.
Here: 10,mV
